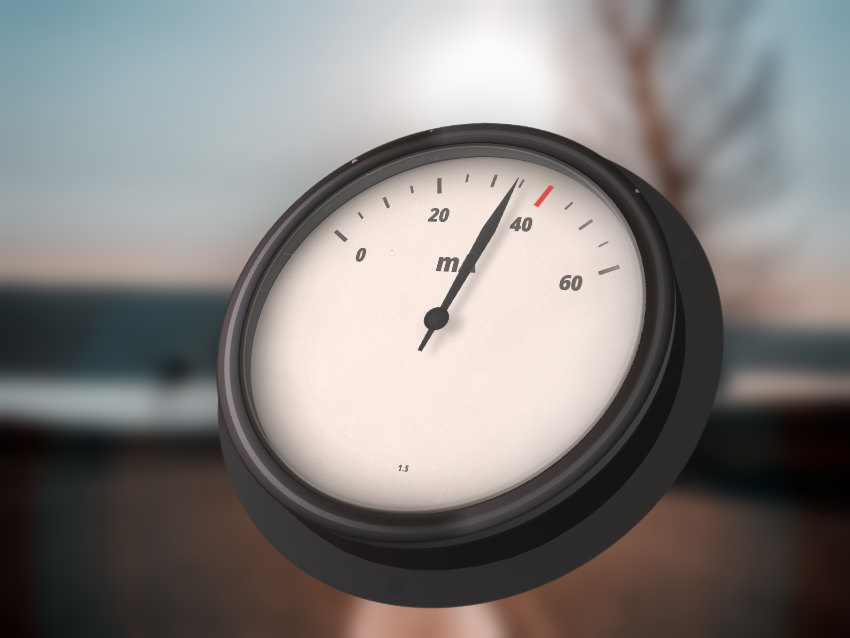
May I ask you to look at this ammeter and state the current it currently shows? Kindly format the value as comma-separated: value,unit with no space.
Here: 35,mA
